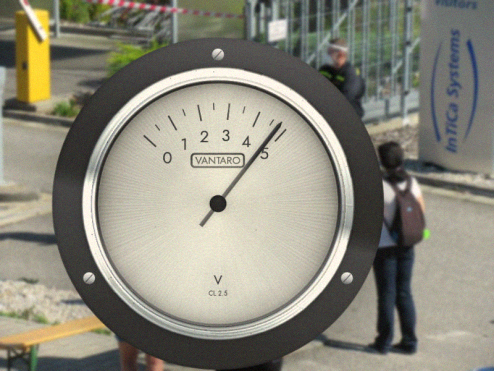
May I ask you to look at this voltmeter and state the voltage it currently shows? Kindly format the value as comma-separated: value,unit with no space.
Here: 4.75,V
